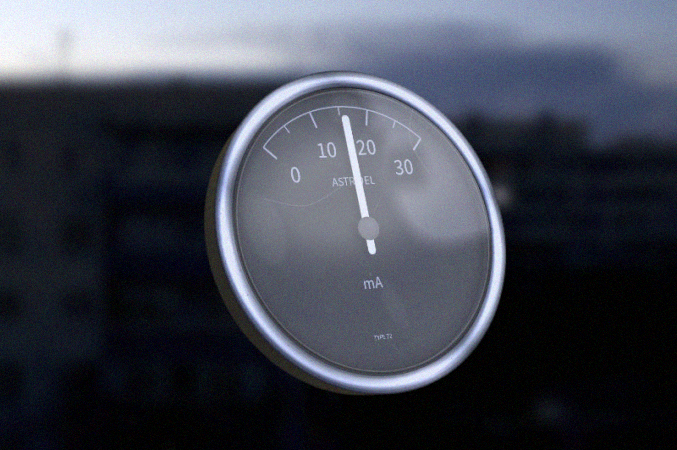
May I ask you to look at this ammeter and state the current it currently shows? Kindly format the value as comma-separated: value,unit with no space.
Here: 15,mA
